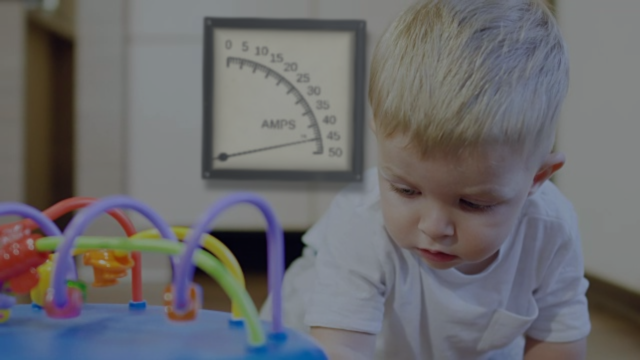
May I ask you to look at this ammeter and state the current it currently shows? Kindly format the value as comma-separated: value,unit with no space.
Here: 45,A
